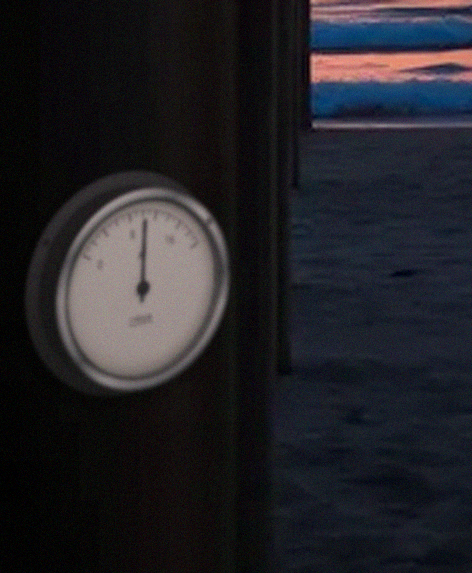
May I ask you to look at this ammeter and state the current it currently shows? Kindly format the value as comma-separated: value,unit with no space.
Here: 10,A
